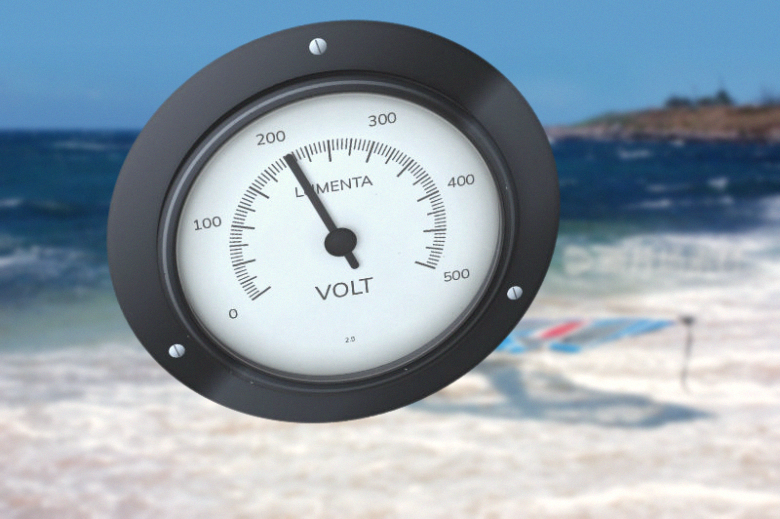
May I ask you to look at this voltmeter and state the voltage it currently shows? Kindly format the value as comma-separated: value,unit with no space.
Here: 205,V
